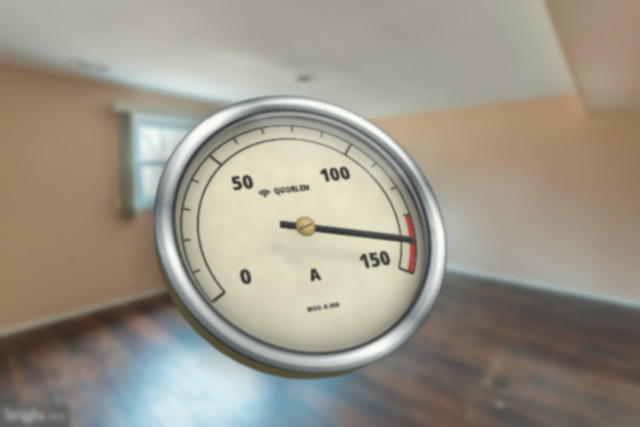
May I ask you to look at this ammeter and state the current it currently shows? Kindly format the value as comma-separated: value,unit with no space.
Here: 140,A
